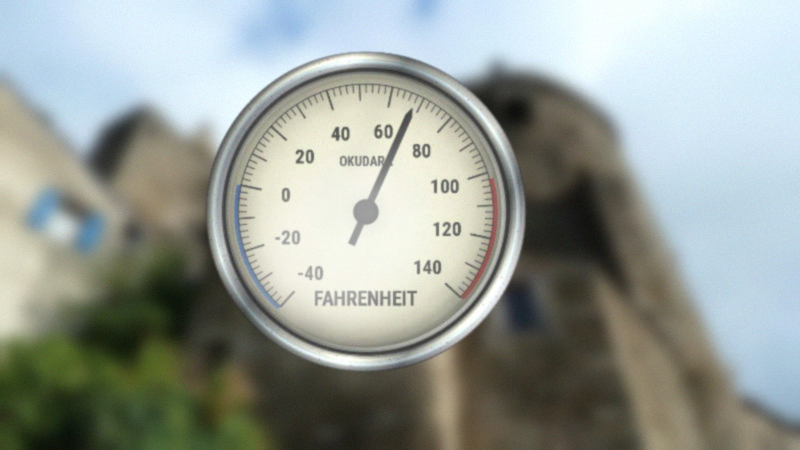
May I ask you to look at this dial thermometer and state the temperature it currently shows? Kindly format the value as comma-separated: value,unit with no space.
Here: 68,°F
